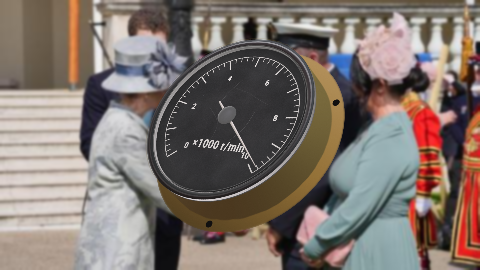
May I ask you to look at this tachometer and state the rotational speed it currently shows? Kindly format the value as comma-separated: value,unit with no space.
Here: 9800,rpm
